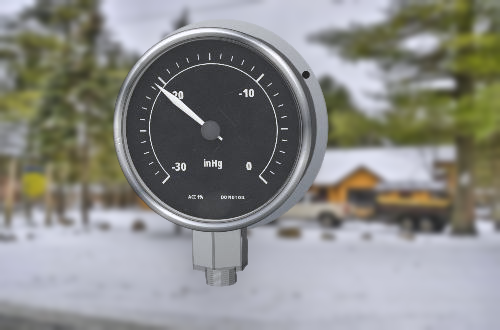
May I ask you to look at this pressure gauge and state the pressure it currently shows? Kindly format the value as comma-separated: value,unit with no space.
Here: -20.5,inHg
